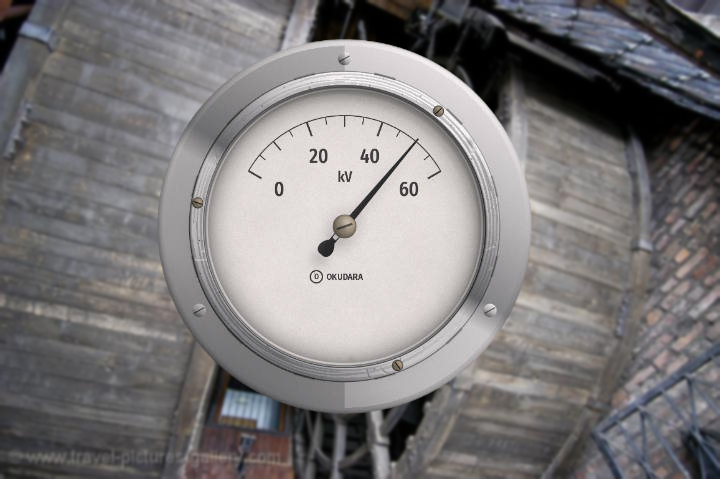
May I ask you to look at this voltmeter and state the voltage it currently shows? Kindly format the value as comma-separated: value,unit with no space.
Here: 50,kV
